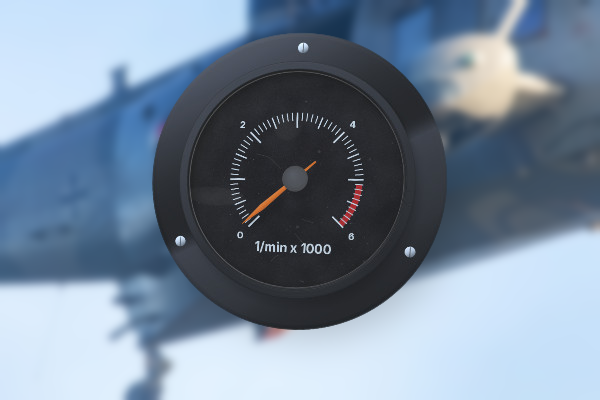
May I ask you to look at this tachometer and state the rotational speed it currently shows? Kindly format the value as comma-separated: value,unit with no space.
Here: 100,rpm
